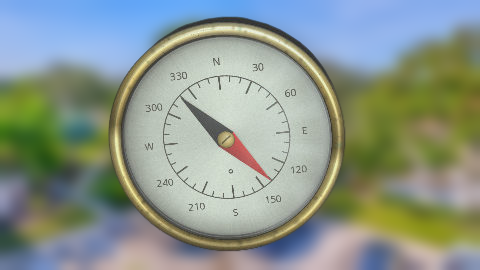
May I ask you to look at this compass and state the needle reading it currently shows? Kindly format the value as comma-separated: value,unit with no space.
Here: 140,°
